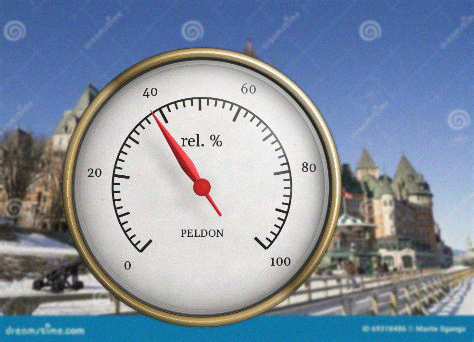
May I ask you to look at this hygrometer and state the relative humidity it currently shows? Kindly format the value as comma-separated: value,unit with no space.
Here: 38,%
